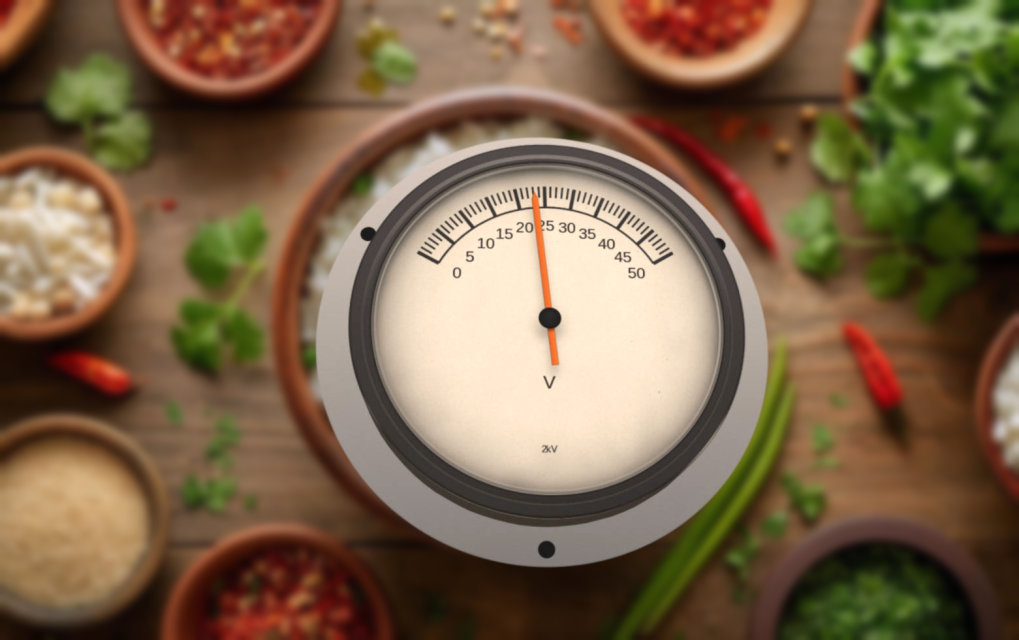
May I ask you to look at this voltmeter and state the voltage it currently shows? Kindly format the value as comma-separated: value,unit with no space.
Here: 23,V
